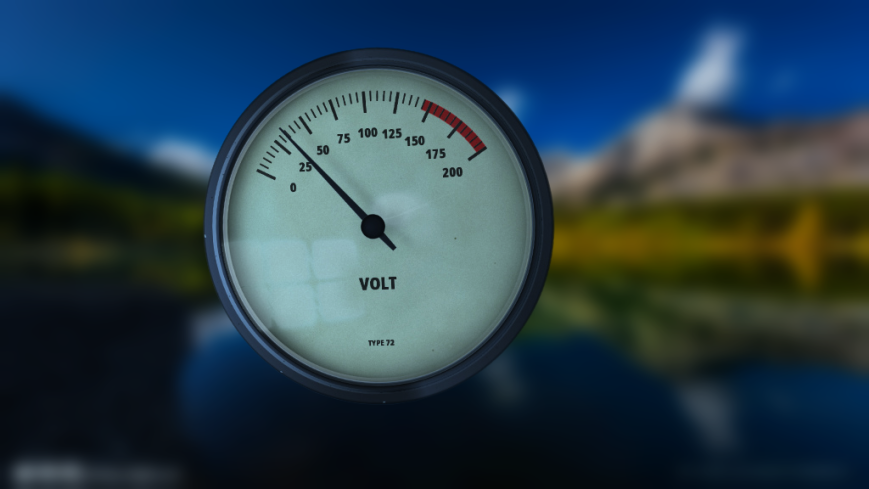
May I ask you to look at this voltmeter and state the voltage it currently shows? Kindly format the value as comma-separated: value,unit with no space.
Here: 35,V
